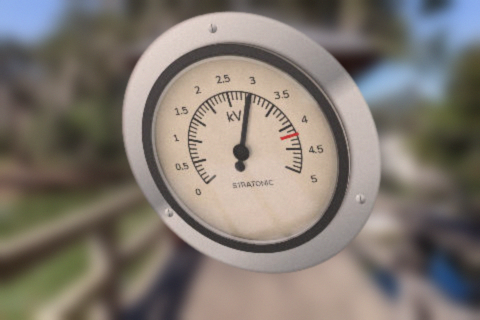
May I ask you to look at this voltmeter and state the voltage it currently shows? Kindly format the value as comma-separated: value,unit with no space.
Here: 3,kV
